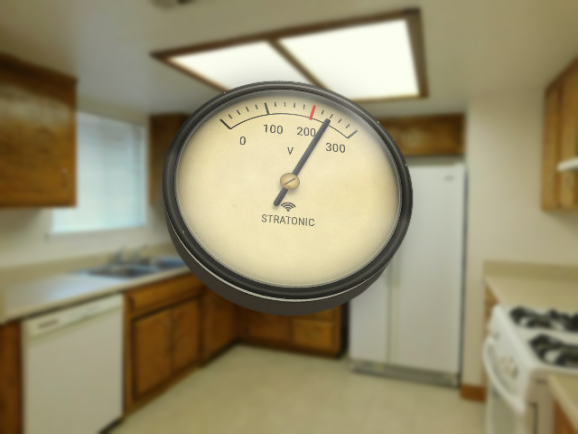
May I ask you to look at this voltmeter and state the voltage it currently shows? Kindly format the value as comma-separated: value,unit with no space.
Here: 240,V
